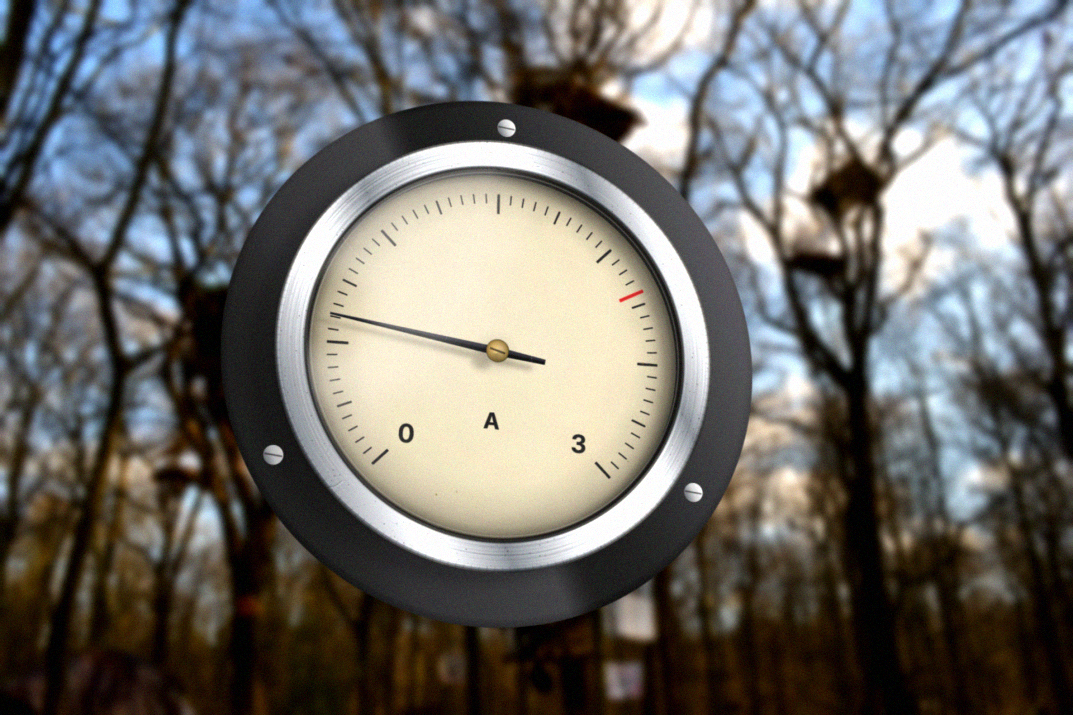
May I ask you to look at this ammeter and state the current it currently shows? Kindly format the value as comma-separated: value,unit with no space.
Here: 0.6,A
